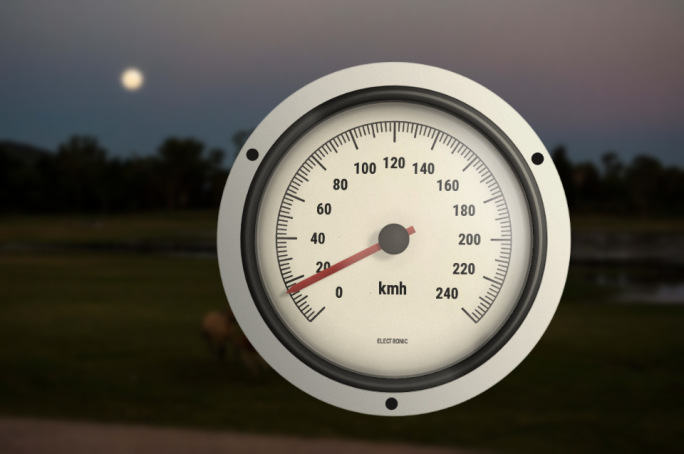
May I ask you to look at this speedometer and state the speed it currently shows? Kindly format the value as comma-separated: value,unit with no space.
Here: 16,km/h
